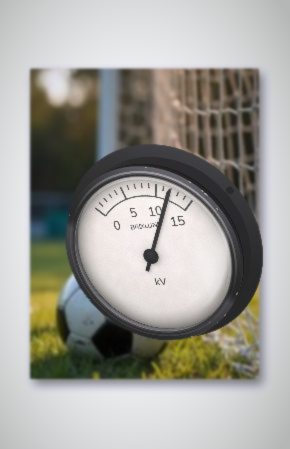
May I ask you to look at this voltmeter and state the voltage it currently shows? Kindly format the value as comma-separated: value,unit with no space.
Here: 12,kV
